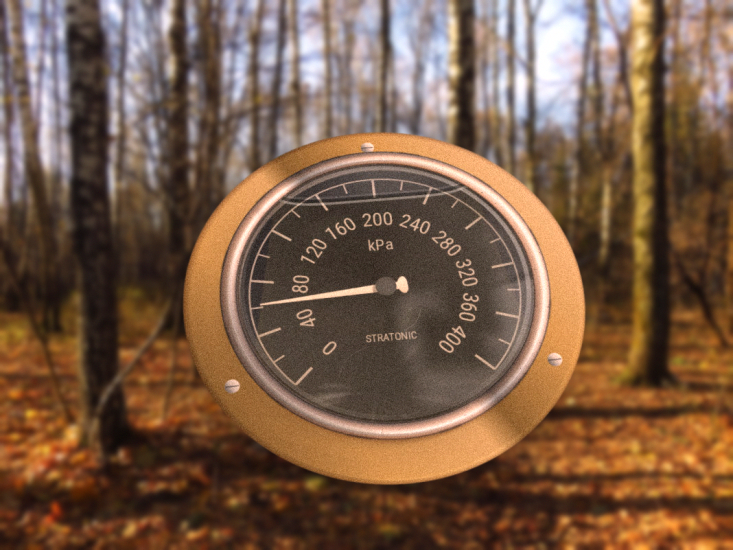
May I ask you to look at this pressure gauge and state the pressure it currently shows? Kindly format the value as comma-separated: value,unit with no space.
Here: 60,kPa
